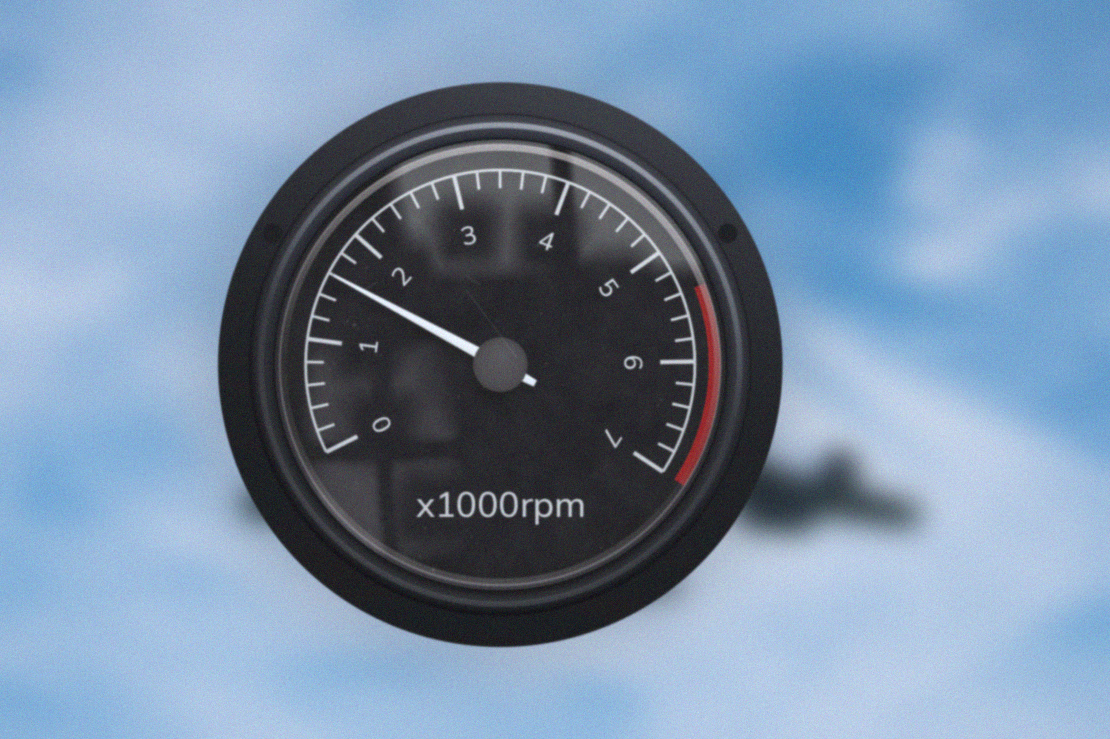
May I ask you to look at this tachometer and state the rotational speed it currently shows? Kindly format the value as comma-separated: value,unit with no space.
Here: 1600,rpm
